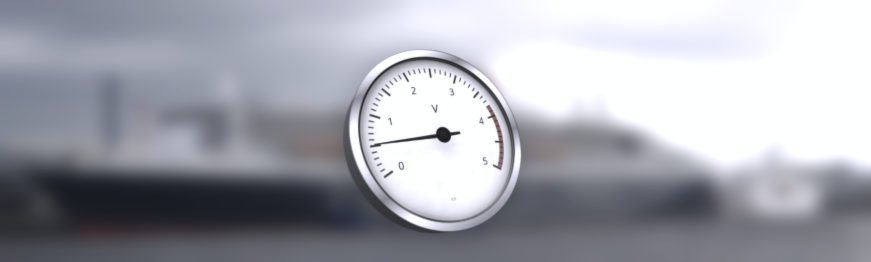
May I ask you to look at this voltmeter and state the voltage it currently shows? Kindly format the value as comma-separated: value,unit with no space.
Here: 0.5,V
